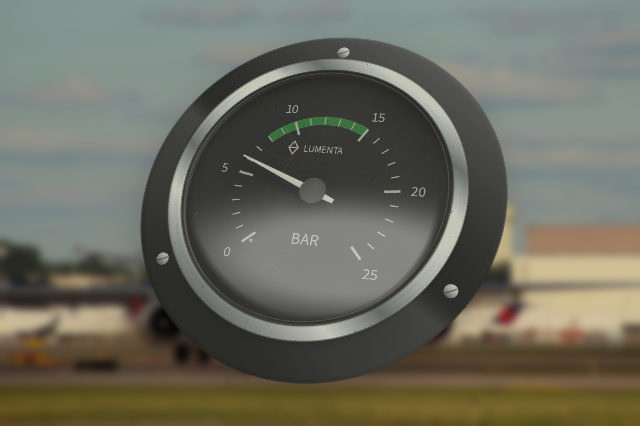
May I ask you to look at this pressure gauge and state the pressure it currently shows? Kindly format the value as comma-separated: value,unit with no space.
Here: 6,bar
